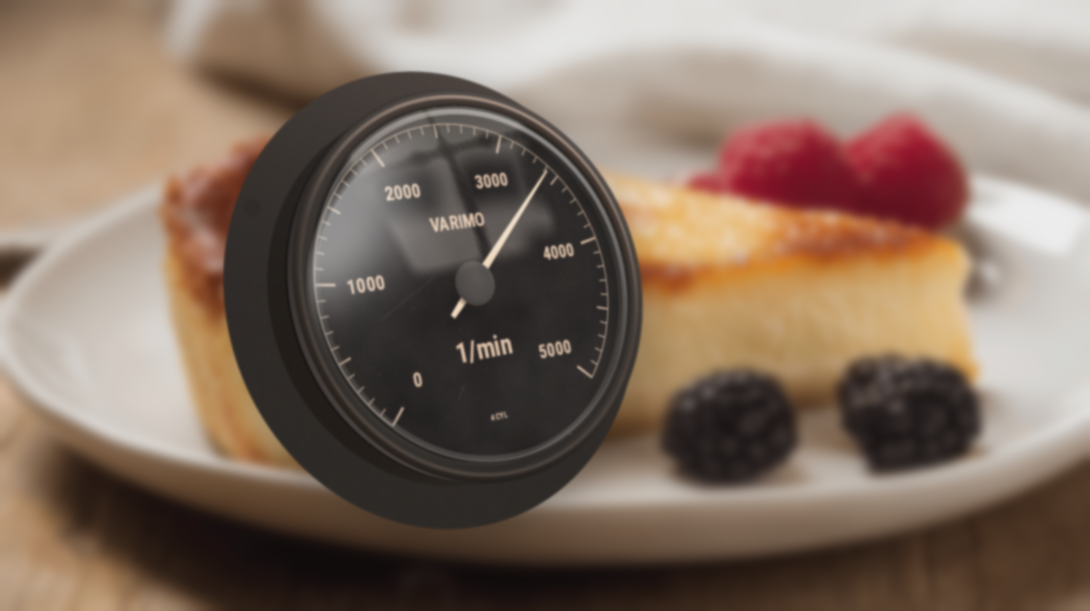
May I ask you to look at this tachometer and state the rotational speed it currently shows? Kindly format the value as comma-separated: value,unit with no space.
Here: 3400,rpm
